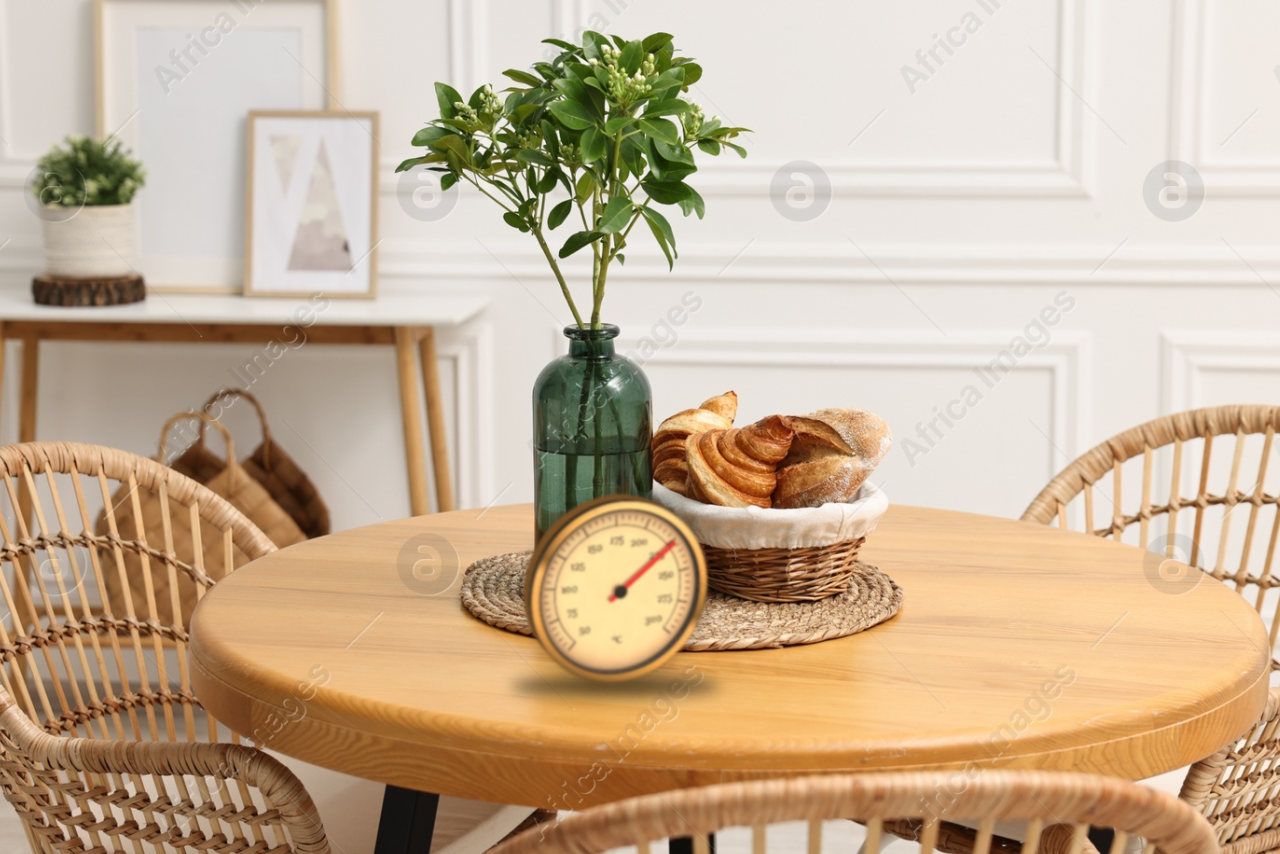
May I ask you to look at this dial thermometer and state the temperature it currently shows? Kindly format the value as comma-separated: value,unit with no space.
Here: 225,°C
